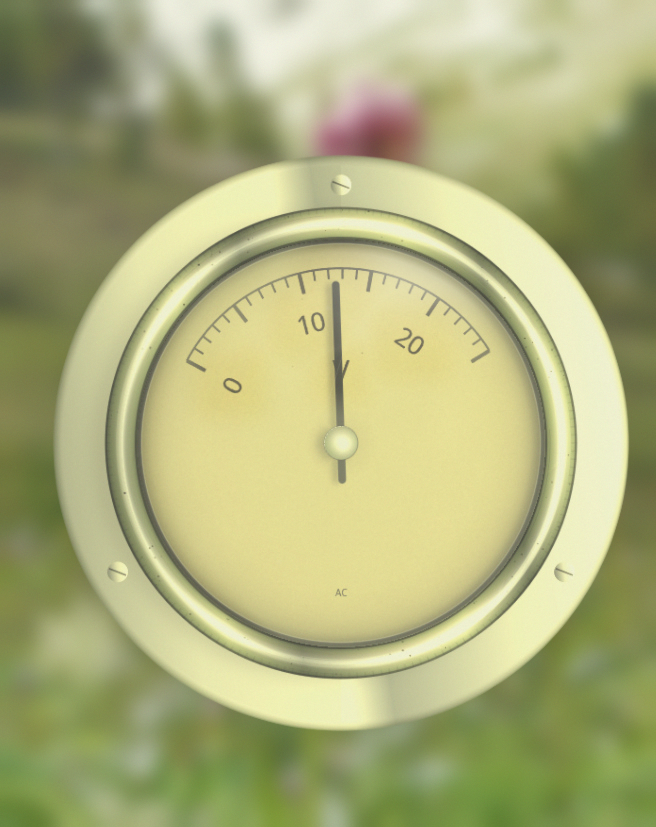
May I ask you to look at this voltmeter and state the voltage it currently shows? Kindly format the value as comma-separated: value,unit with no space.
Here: 12.5,V
